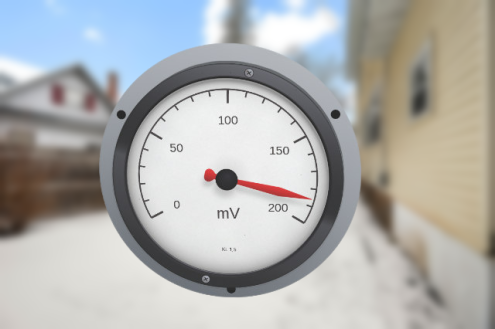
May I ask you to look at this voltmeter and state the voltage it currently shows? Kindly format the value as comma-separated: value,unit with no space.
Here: 185,mV
